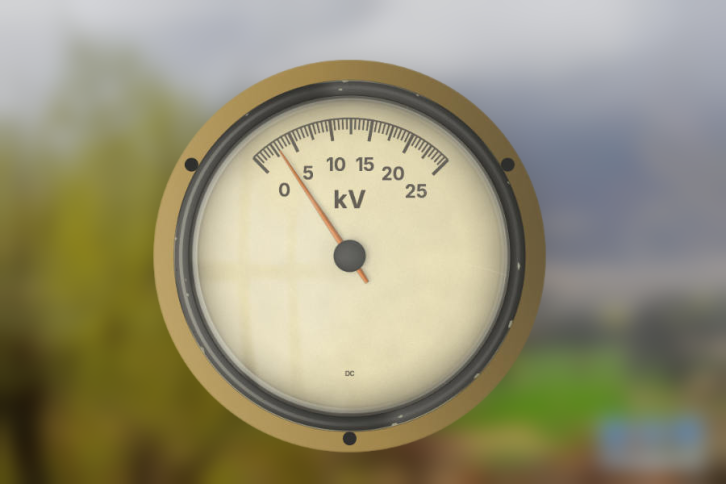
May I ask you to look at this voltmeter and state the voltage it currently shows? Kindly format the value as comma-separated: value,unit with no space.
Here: 3,kV
